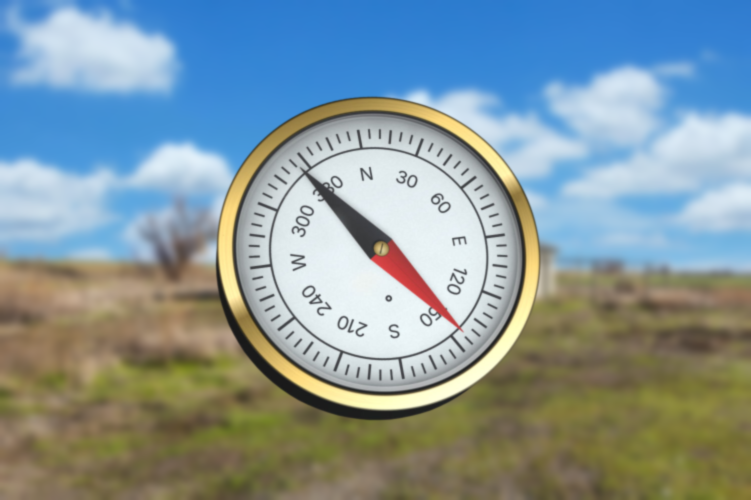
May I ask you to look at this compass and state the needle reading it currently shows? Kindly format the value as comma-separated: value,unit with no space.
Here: 145,°
